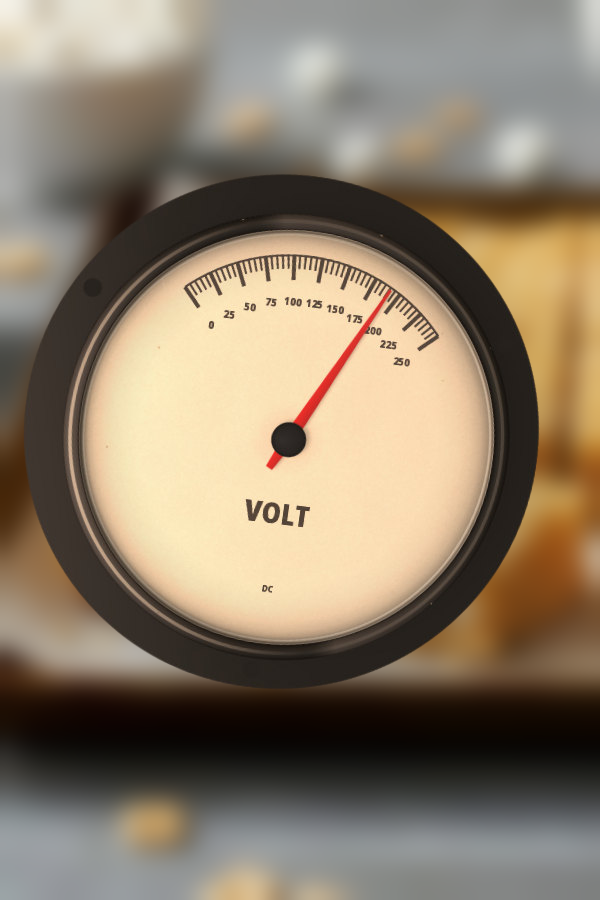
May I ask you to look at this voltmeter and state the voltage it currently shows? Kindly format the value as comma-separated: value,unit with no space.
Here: 190,V
